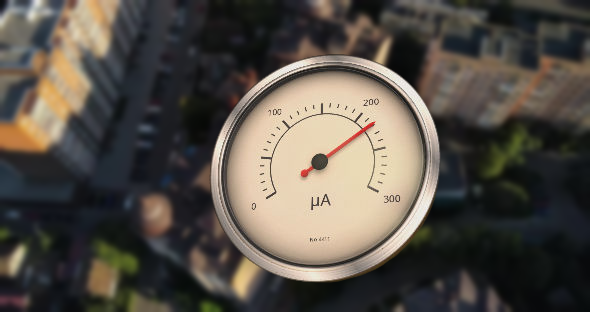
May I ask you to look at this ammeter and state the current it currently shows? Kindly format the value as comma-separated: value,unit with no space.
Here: 220,µA
